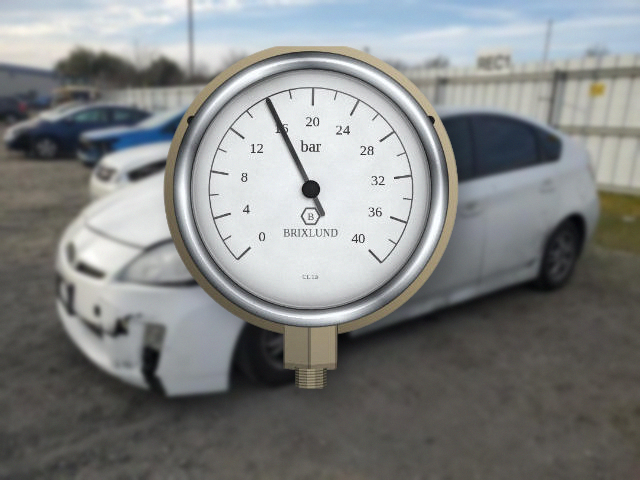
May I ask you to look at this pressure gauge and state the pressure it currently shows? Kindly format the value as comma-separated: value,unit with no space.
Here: 16,bar
